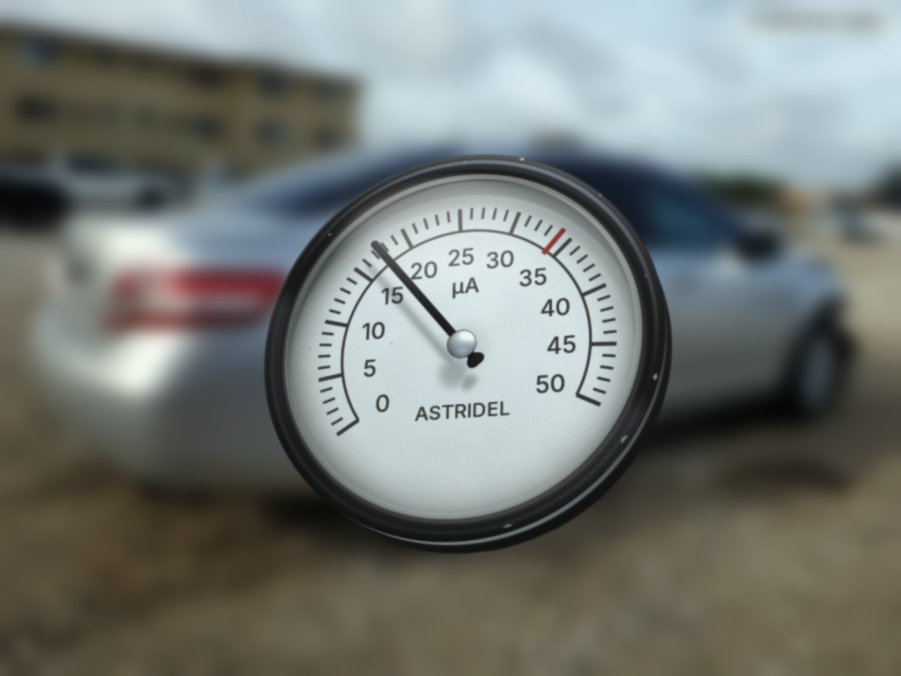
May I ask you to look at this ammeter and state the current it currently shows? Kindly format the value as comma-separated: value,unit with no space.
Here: 17.5,µA
